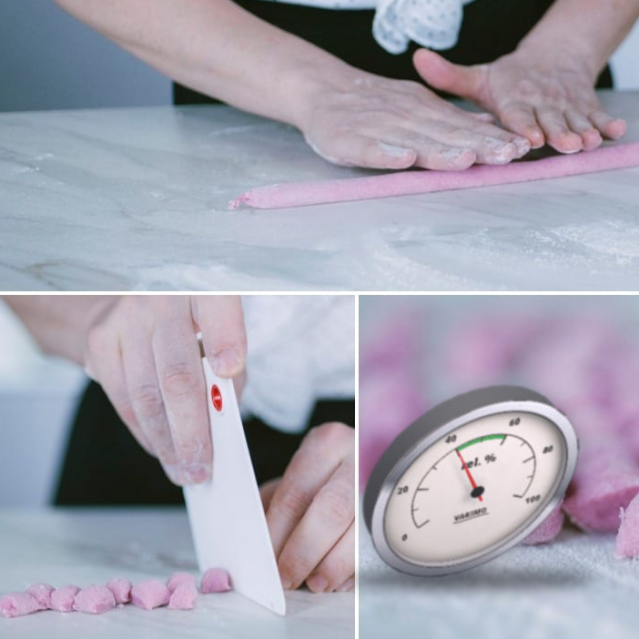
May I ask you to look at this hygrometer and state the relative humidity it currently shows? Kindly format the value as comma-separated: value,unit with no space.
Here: 40,%
